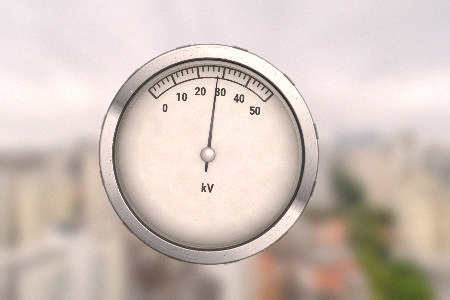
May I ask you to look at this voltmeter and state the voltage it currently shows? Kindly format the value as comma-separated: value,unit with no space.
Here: 28,kV
